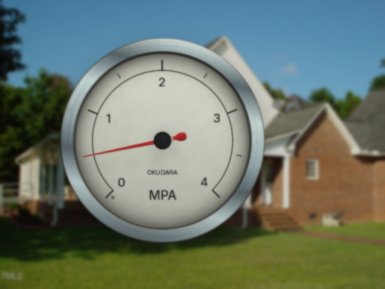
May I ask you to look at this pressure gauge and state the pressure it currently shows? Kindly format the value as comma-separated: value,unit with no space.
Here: 0.5,MPa
